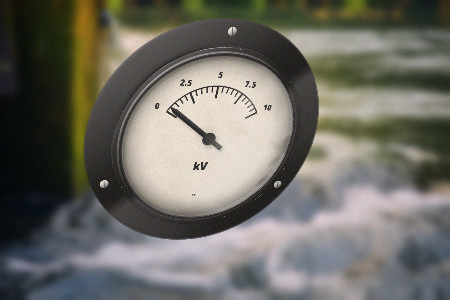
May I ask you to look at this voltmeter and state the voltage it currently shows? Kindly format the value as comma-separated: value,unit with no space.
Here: 0.5,kV
